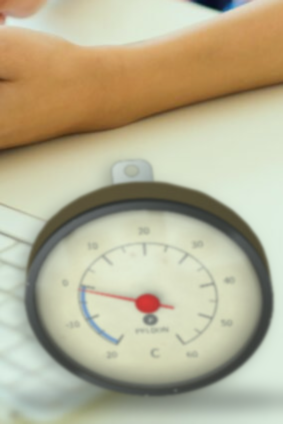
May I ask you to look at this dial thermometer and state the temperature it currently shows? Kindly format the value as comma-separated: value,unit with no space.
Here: 0,°C
